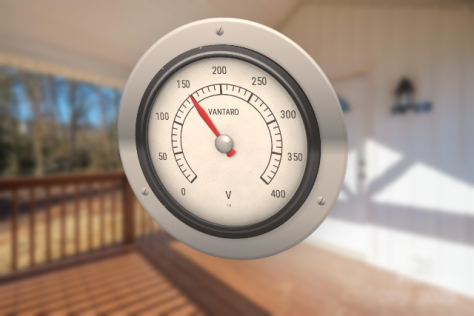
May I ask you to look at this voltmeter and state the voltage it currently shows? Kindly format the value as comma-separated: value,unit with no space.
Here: 150,V
